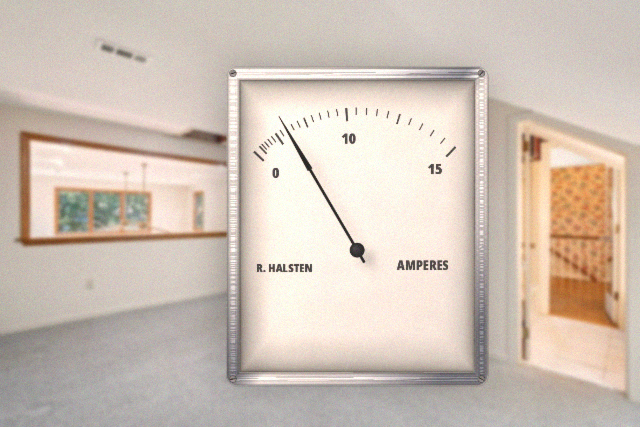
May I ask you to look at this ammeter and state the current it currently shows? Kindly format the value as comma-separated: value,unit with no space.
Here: 6,A
